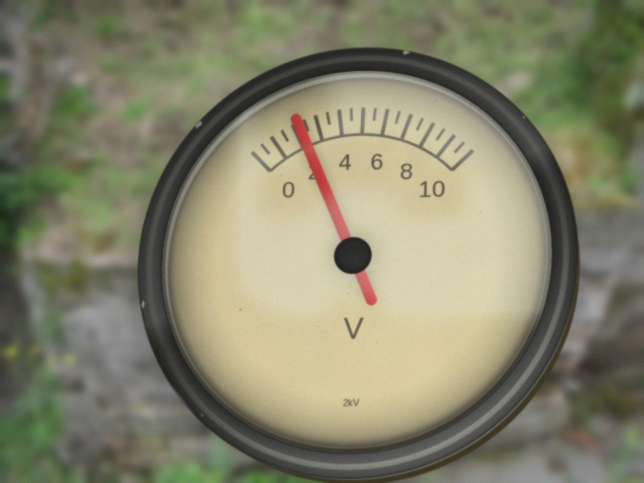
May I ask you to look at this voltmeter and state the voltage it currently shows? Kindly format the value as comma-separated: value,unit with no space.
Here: 2.25,V
